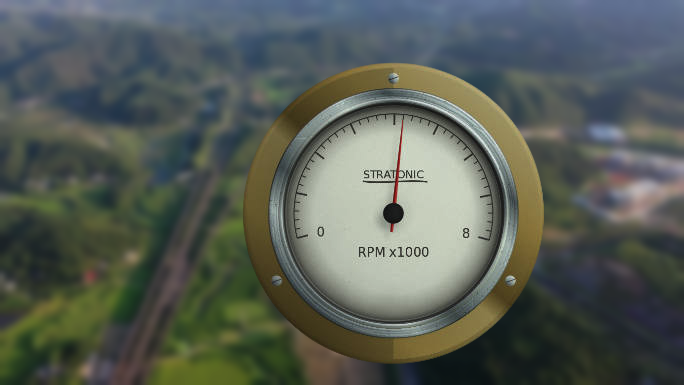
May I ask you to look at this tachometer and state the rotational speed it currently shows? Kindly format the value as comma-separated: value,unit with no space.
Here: 4200,rpm
